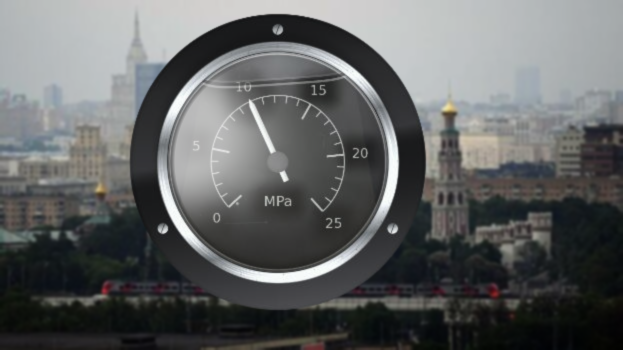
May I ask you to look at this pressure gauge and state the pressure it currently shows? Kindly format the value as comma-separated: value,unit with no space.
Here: 10,MPa
